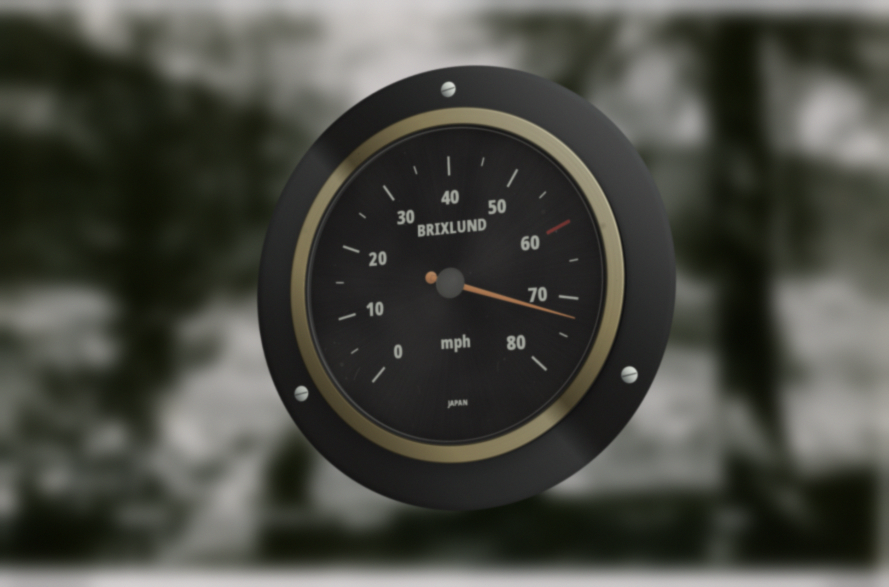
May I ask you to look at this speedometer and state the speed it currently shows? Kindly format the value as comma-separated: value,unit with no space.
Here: 72.5,mph
